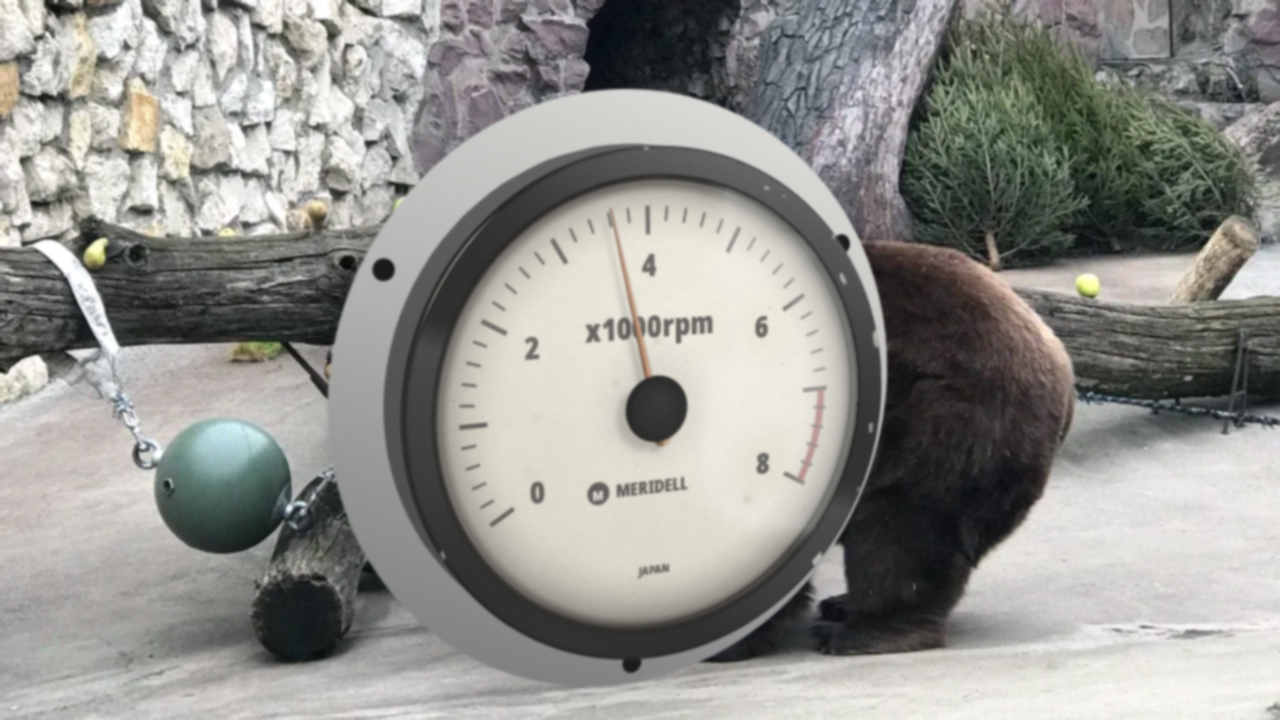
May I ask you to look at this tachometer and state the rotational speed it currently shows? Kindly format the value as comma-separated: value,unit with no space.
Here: 3600,rpm
